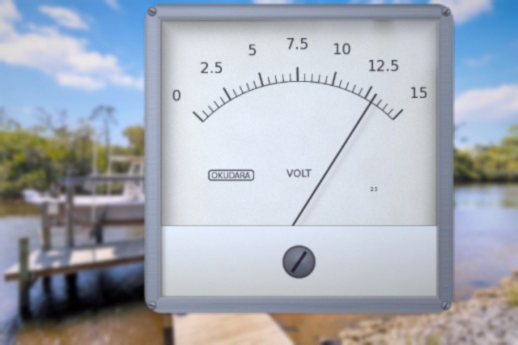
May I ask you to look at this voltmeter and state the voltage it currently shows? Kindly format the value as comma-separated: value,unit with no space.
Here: 13,V
